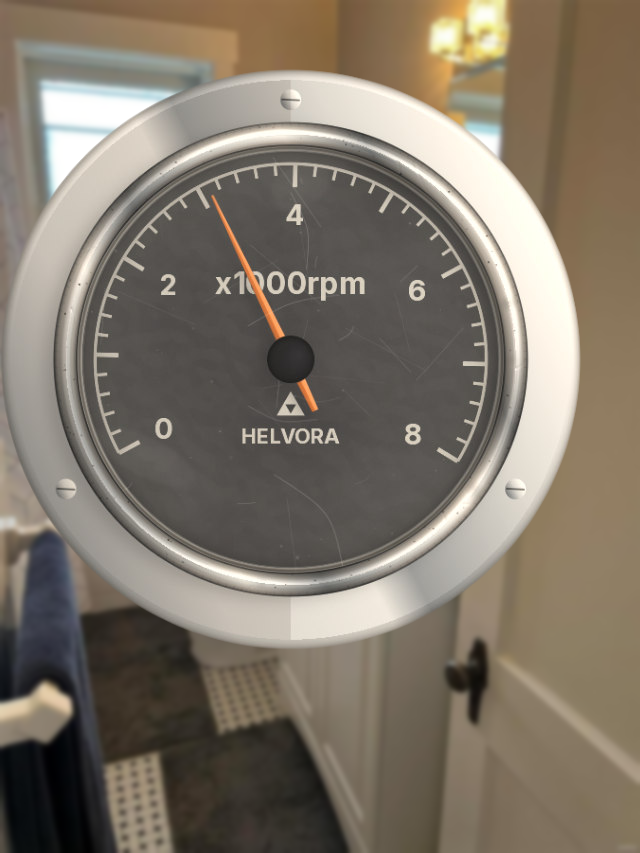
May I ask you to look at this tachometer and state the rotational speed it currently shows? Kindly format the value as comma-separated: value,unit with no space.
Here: 3100,rpm
